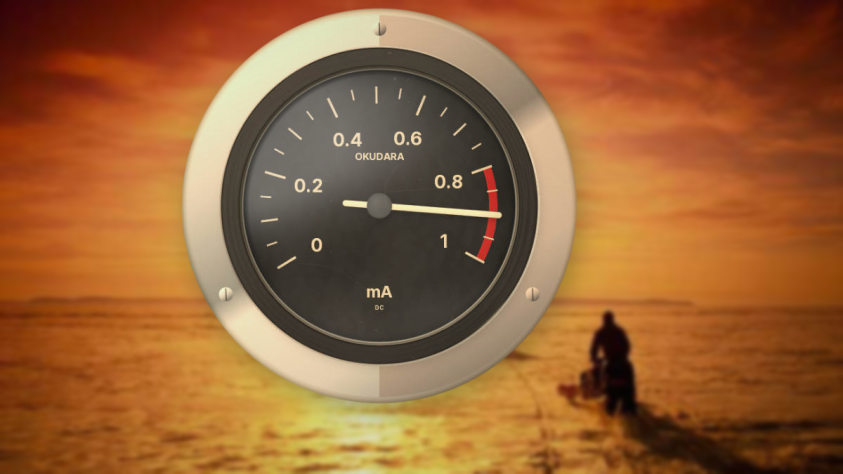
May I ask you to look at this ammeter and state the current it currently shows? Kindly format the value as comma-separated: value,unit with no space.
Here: 0.9,mA
